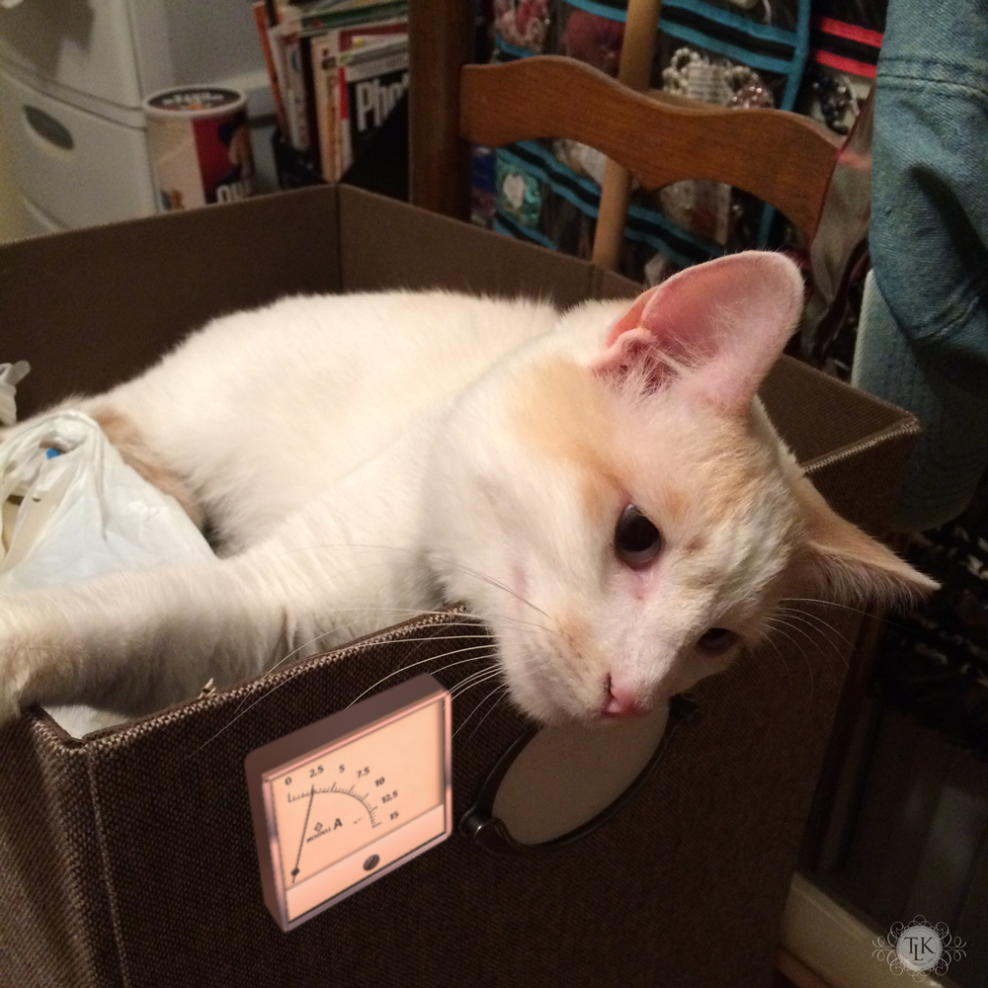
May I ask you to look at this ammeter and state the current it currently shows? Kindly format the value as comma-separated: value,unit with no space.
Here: 2.5,A
